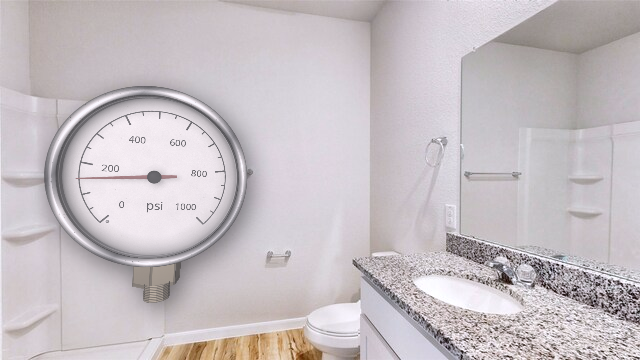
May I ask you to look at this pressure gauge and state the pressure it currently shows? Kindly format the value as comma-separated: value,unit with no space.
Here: 150,psi
